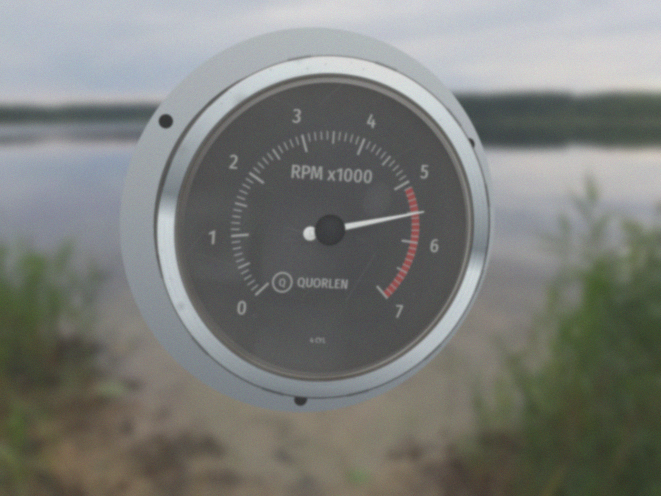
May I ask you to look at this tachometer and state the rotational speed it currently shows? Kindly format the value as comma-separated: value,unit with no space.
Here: 5500,rpm
